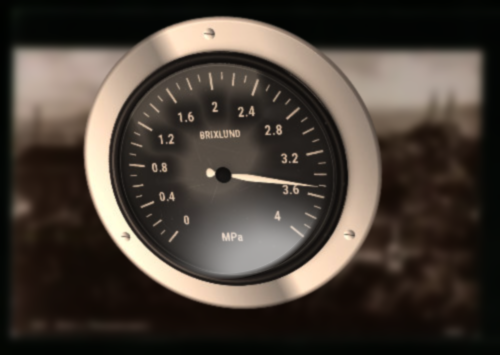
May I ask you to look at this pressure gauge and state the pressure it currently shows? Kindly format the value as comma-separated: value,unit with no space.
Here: 3.5,MPa
